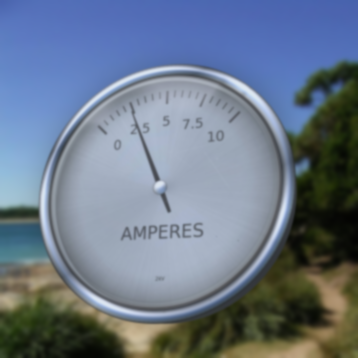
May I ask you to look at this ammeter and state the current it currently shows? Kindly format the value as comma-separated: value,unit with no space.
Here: 2.5,A
